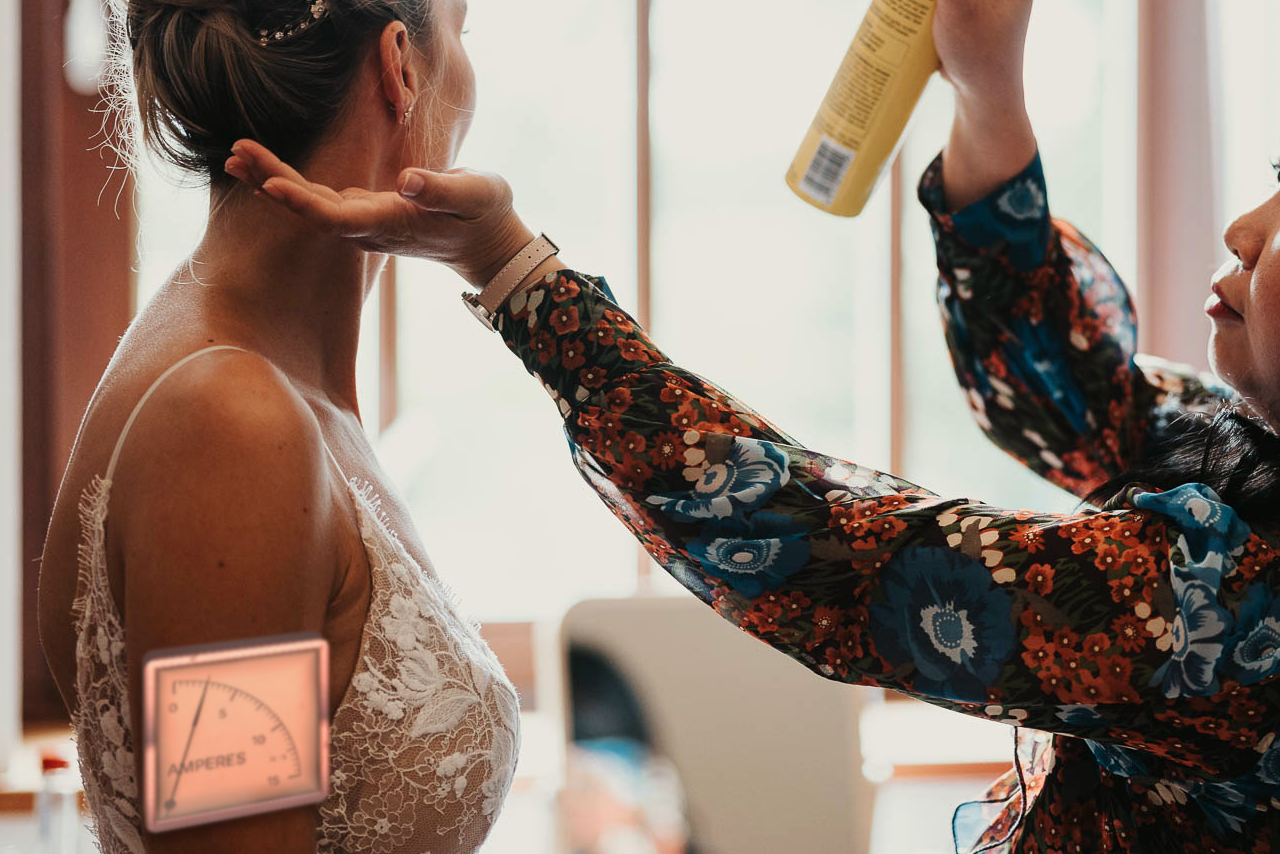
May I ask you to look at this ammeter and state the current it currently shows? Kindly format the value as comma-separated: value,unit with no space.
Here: 2.5,A
